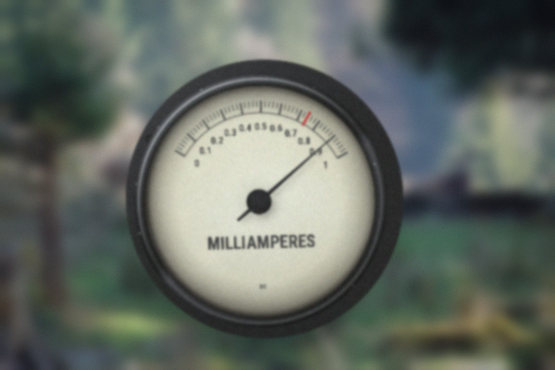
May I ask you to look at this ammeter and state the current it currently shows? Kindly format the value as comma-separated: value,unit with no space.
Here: 0.9,mA
